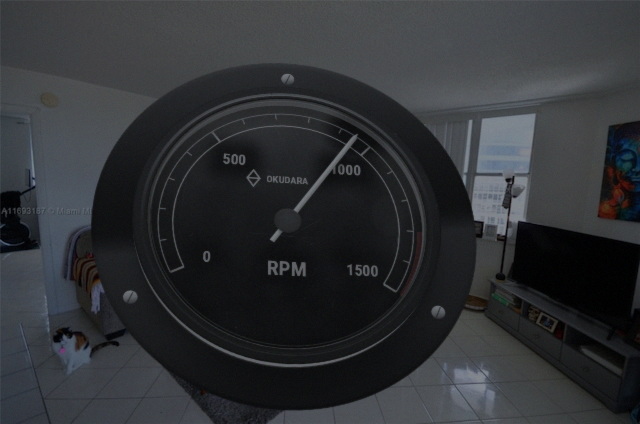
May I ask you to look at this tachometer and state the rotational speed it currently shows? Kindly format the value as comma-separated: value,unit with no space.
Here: 950,rpm
